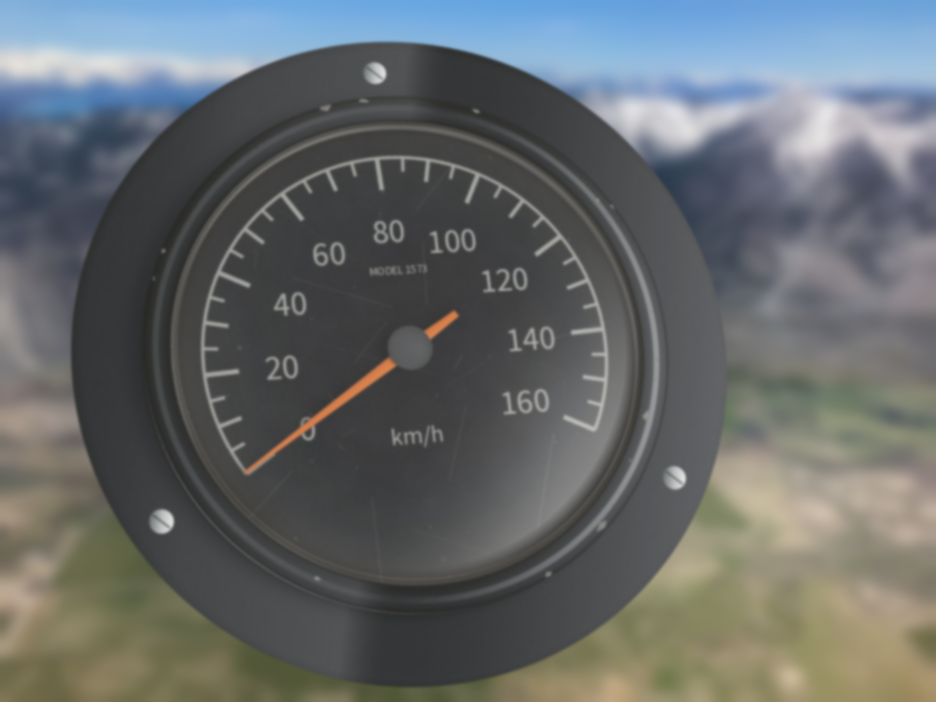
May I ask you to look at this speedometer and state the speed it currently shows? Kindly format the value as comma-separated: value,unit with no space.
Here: 0,km/h
